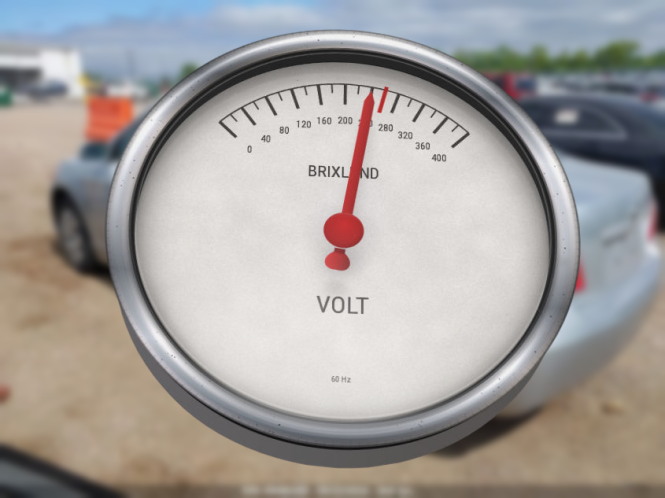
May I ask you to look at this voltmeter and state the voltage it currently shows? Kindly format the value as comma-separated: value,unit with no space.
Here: 240,V
